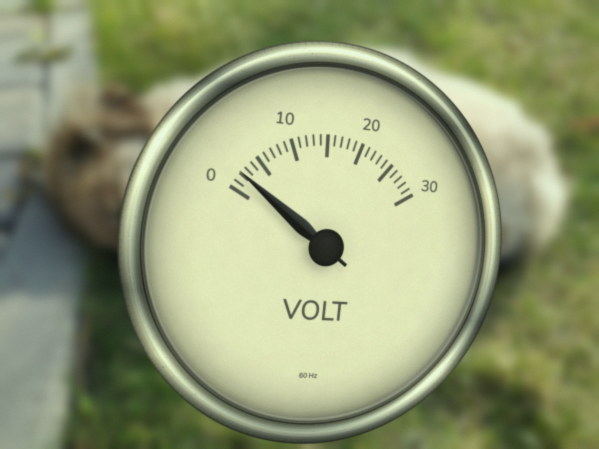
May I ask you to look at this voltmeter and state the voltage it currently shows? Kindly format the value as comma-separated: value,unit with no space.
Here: 2,V
